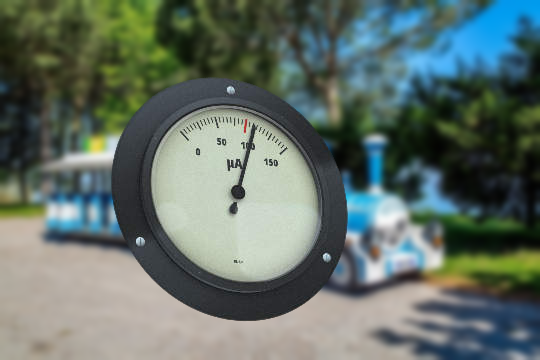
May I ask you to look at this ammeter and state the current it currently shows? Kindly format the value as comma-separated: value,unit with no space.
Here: 100,µA
